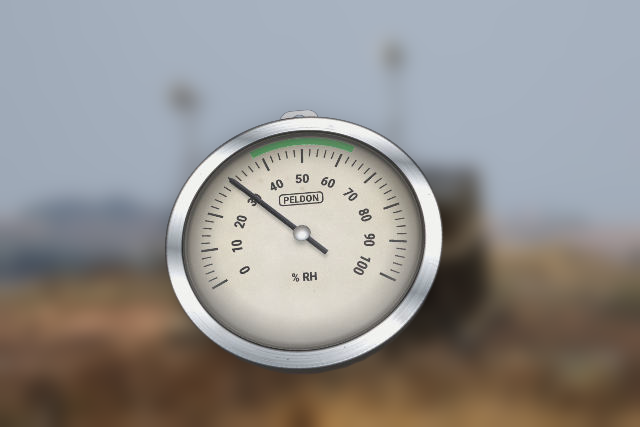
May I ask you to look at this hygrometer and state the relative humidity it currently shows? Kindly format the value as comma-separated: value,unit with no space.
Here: 30,%
